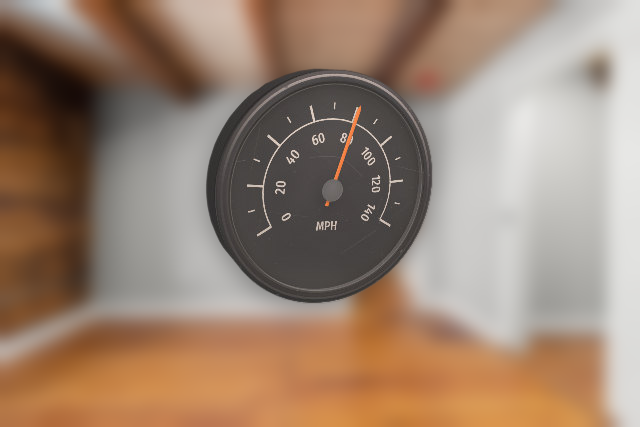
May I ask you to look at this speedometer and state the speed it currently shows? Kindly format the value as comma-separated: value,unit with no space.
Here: 80,mph
